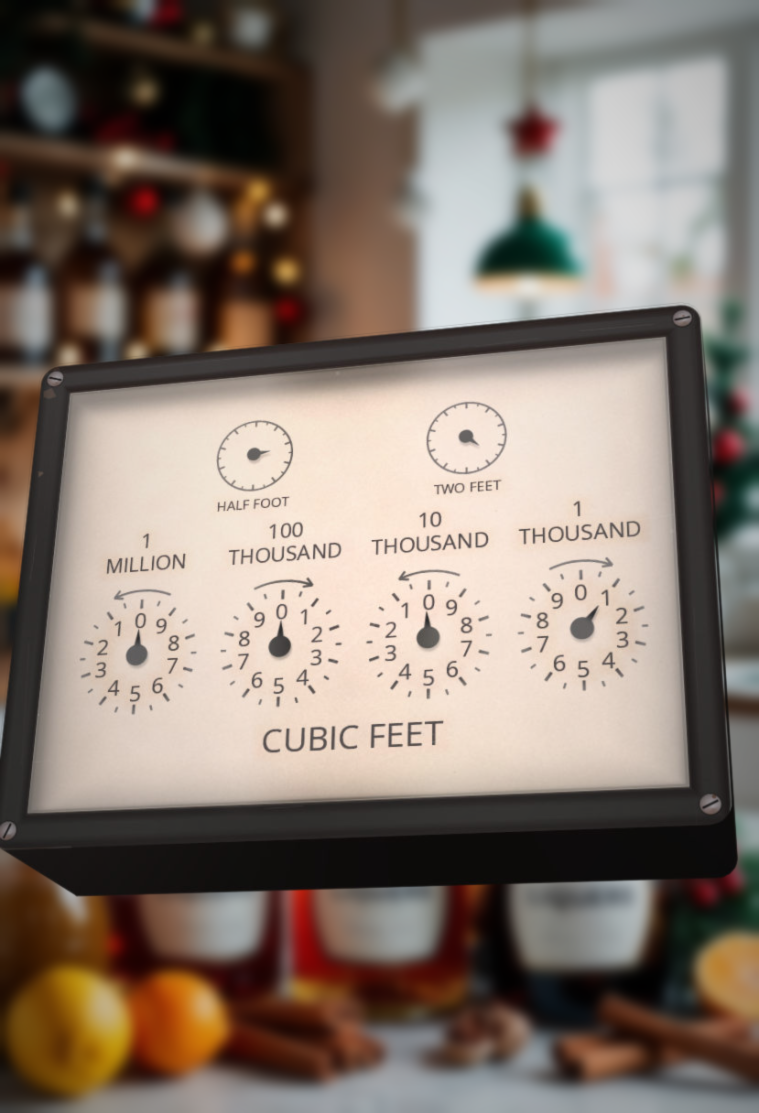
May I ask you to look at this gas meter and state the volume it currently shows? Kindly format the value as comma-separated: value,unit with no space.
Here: 100,ft³
